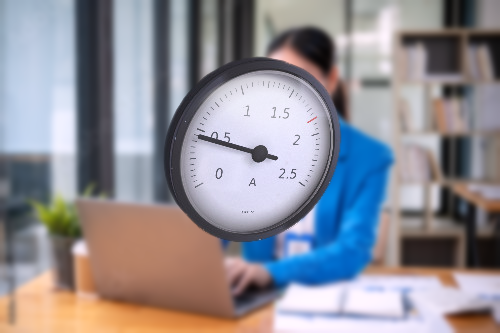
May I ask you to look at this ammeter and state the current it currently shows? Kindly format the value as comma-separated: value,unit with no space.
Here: 0.45,A
